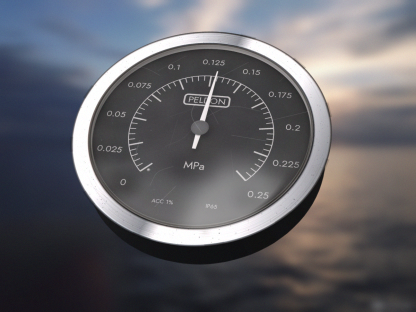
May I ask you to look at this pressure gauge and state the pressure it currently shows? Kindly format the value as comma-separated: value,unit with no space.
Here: 0.13,MPa
